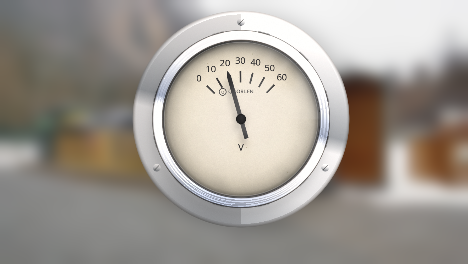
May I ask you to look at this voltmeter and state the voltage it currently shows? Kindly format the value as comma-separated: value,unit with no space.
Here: 20,V
